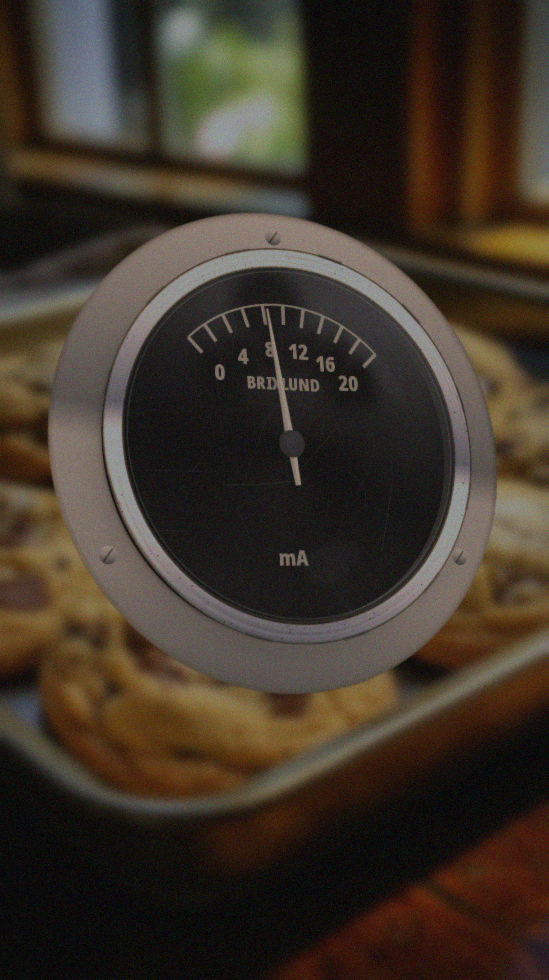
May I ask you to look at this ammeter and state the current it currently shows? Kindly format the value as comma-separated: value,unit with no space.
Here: 8,mA
